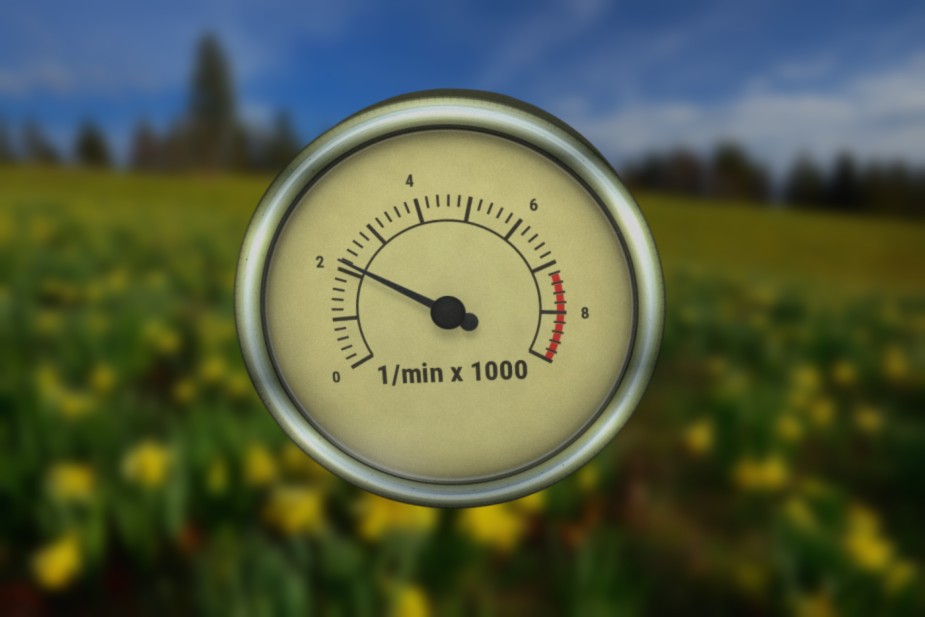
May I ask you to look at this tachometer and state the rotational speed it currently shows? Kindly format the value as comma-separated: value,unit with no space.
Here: 2200,rpm
